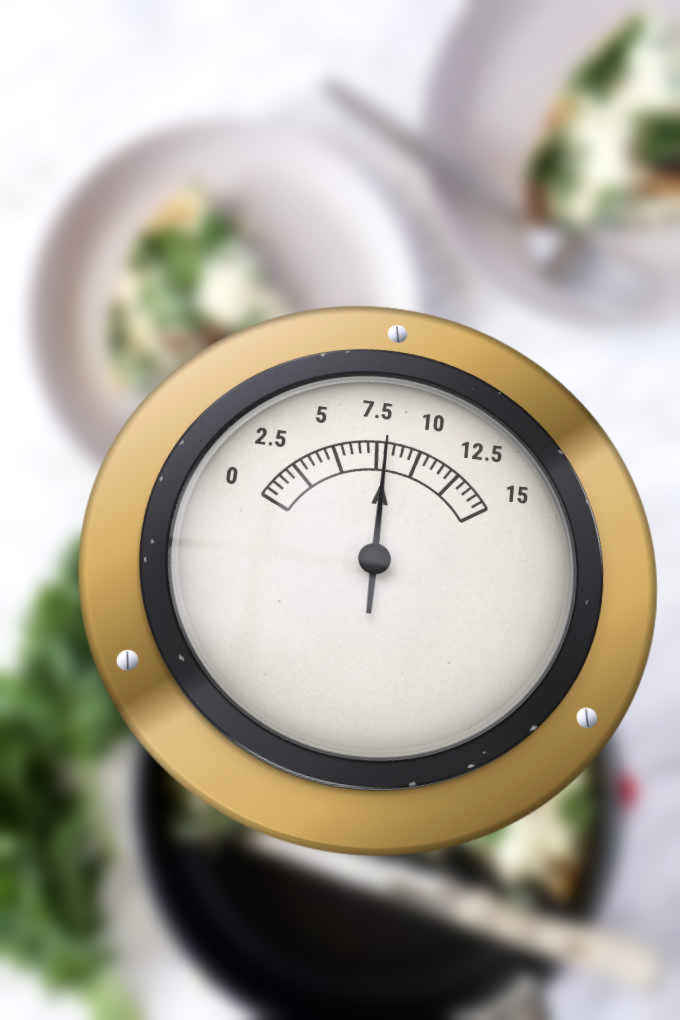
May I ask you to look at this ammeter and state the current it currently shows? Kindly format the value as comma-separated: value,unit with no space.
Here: 8,A
